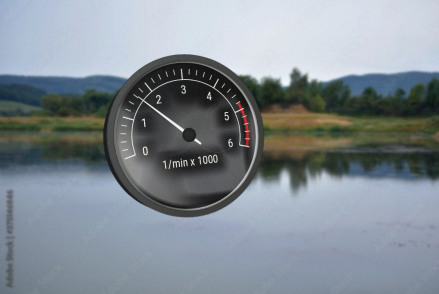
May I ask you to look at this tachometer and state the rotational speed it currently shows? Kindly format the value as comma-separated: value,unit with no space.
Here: 1600,rpm
